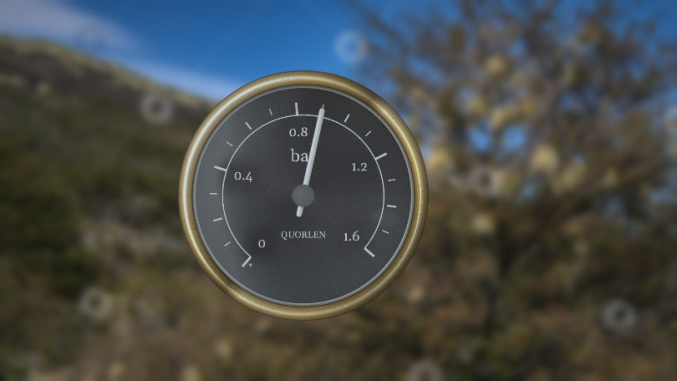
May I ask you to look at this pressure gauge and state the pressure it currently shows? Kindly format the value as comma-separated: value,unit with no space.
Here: 0.9,bar
